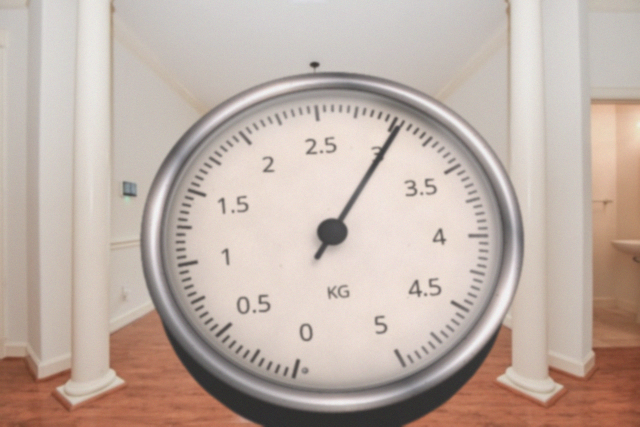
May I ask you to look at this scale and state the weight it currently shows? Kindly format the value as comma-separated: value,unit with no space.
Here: 3.05,kg
